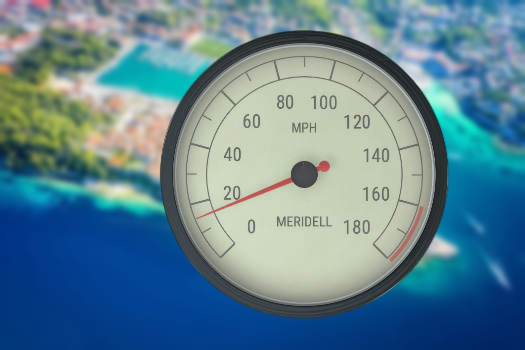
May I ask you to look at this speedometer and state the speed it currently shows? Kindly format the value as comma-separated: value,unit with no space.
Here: 15,mph
